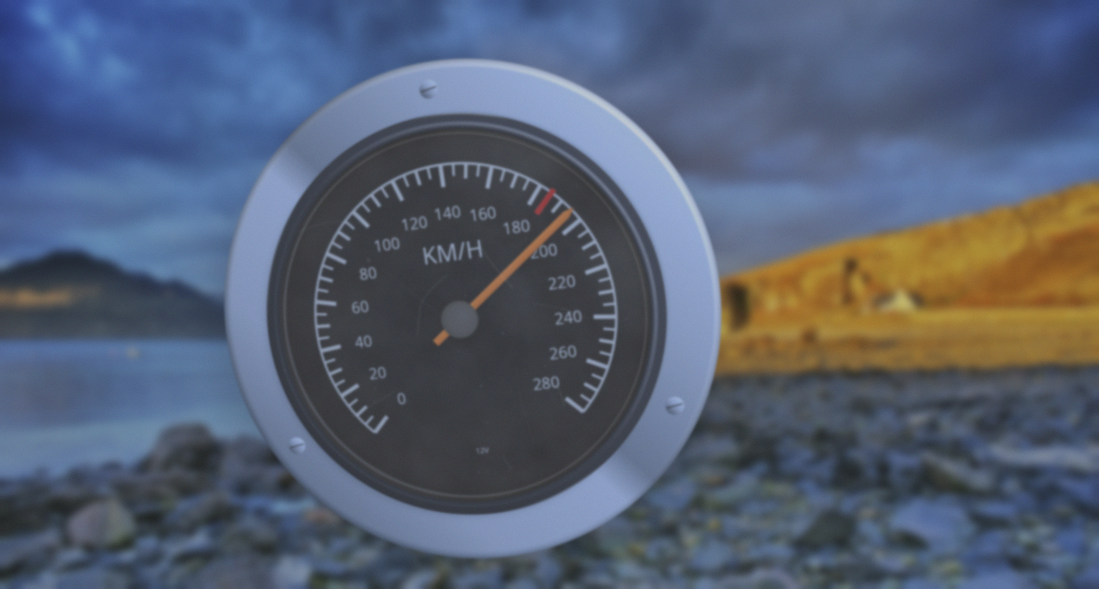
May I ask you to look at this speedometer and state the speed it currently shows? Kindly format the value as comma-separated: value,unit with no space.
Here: 195,km/h
